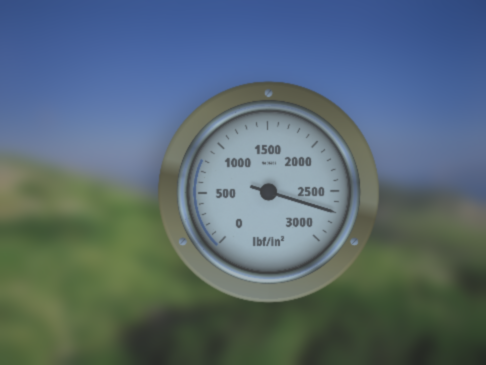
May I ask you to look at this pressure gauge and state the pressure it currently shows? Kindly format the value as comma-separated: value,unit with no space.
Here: 2700,psi
